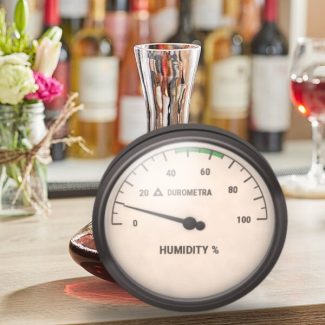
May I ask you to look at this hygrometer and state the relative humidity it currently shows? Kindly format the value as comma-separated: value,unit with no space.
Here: 10,%
